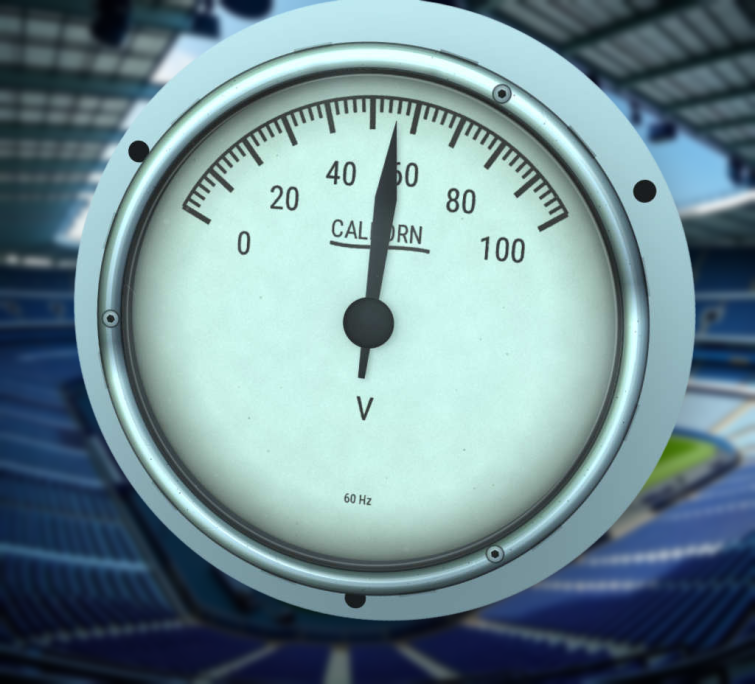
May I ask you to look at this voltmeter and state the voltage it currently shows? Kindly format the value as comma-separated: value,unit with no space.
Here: 56,V
